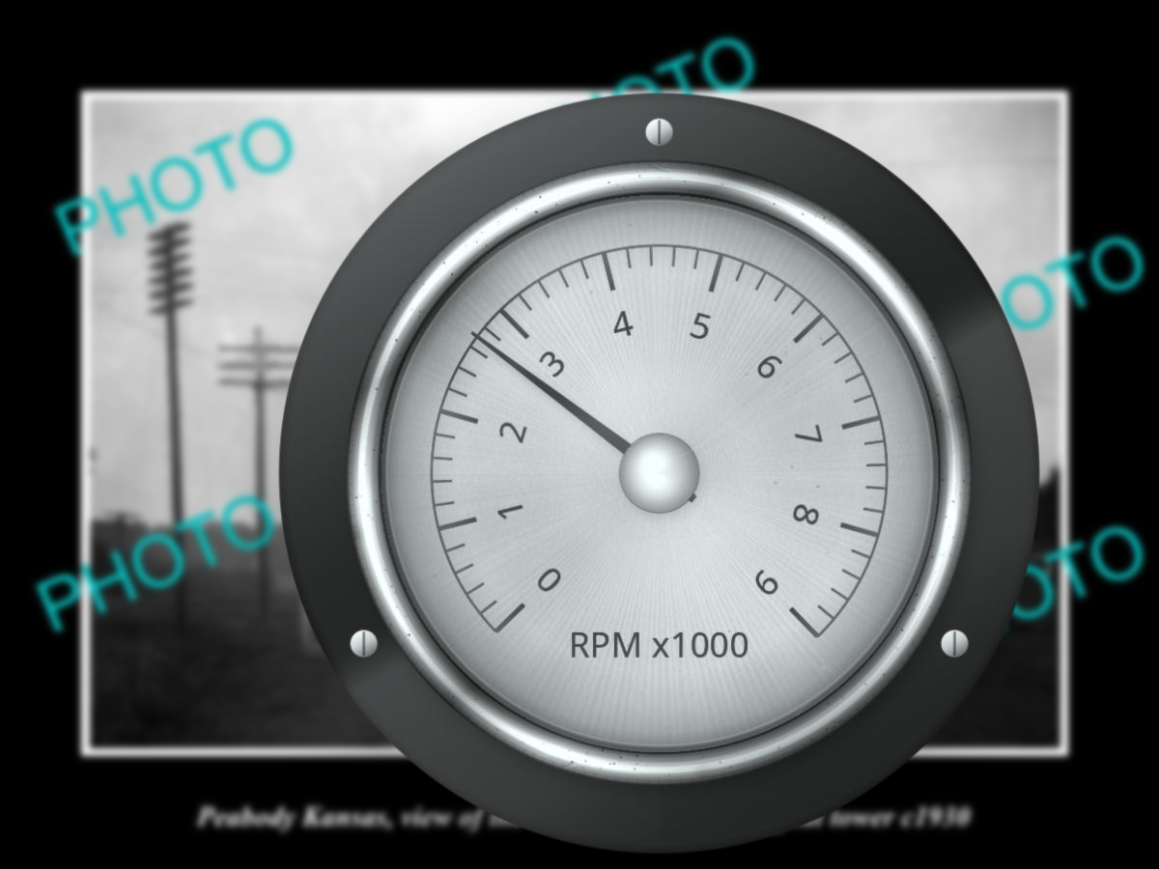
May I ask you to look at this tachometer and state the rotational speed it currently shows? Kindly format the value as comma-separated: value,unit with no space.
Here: 2700,rpm
